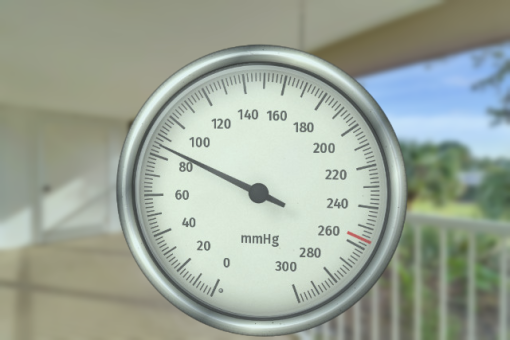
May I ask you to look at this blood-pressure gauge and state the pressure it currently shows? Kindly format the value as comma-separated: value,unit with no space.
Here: 86,mmHg
